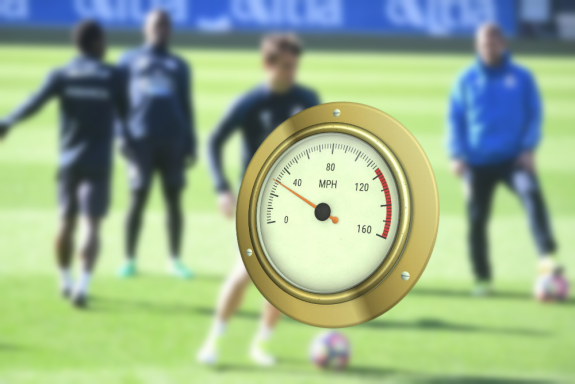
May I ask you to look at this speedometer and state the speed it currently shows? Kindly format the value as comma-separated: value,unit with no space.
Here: 30,mph
